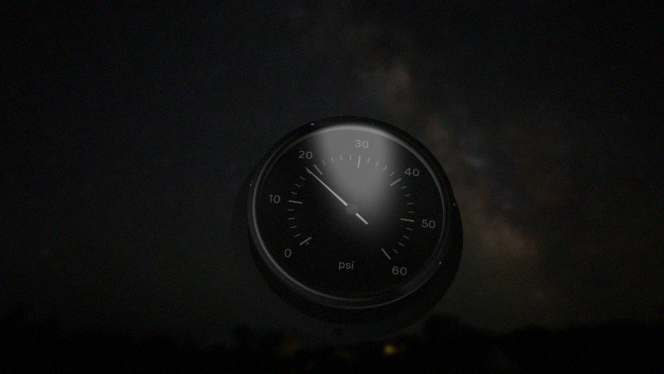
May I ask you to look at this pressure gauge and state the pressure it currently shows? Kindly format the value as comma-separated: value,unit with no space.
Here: 18,psi
